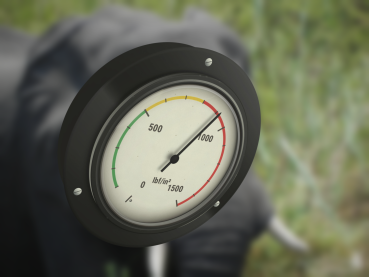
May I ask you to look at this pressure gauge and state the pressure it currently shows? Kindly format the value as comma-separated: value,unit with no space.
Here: 900,psi
